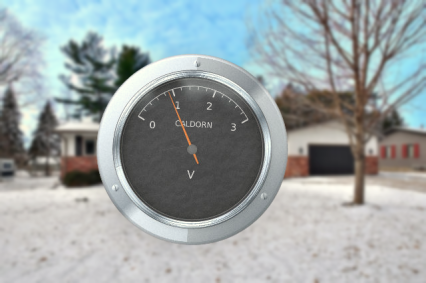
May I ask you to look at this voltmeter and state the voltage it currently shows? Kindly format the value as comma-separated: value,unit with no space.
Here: 0.9,V
